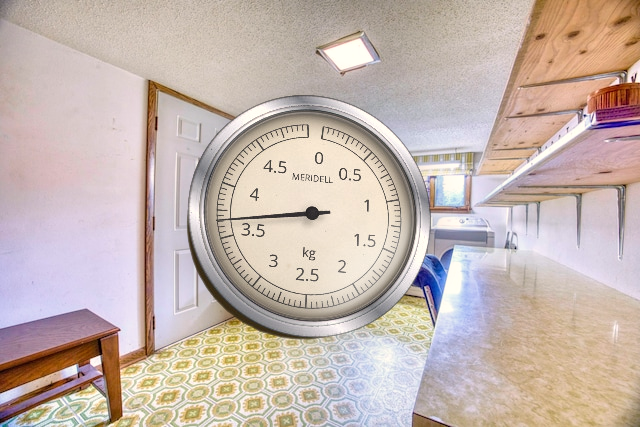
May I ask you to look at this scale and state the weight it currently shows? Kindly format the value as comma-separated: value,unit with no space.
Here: 3.65,kg
